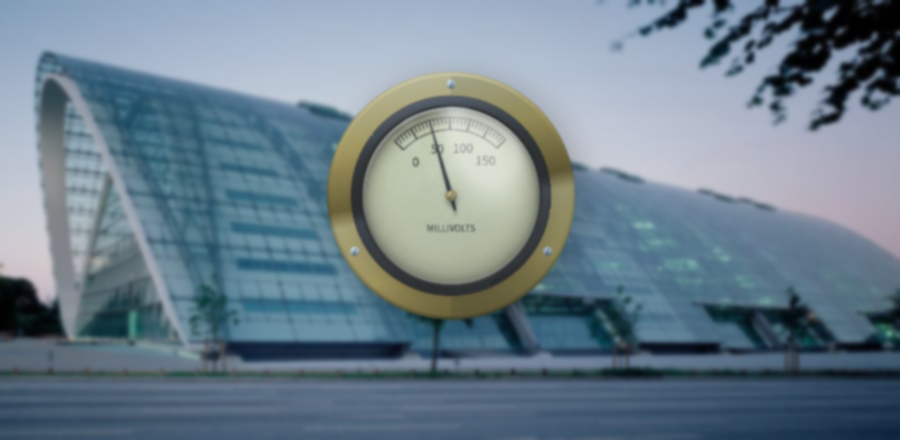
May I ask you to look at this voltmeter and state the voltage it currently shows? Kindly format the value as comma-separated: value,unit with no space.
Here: 50,mV
